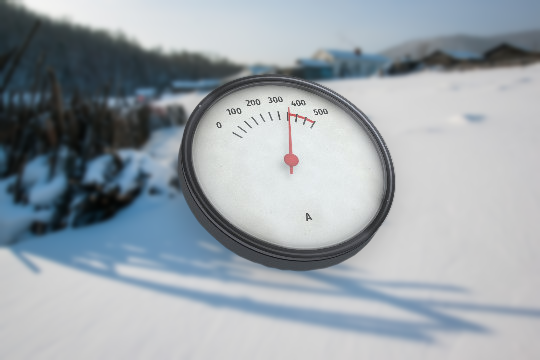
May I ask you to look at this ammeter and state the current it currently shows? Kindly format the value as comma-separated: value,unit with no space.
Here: 350,A
